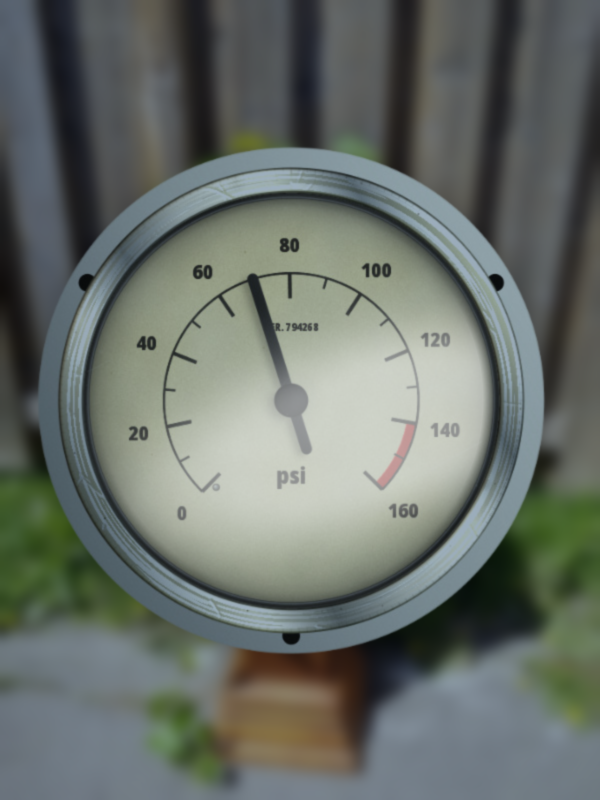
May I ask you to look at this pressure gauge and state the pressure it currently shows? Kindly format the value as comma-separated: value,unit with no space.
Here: 70,psi
